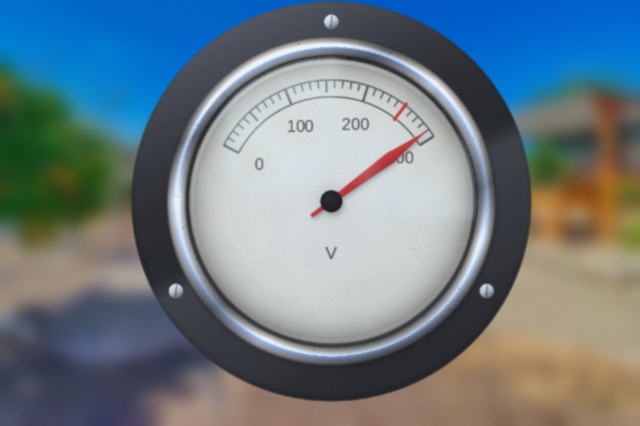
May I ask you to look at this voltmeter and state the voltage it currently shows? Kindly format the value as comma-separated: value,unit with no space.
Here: 290,V
